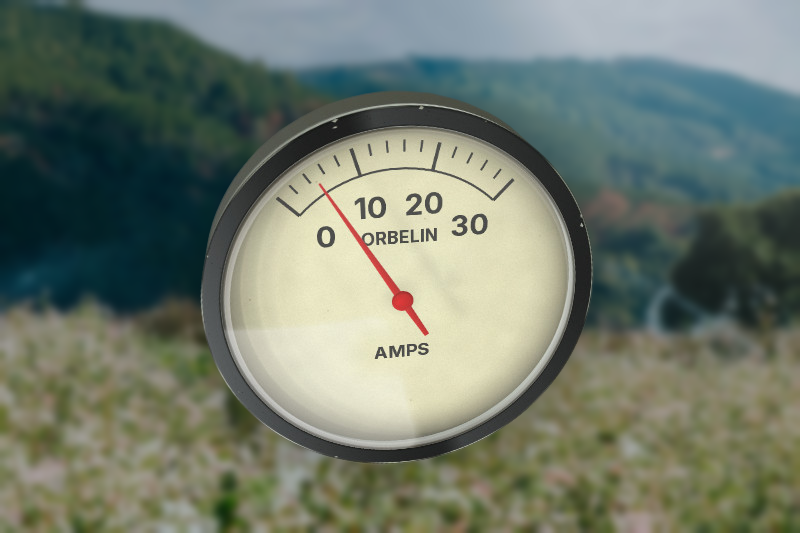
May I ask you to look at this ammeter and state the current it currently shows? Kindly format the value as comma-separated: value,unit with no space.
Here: 5,A
